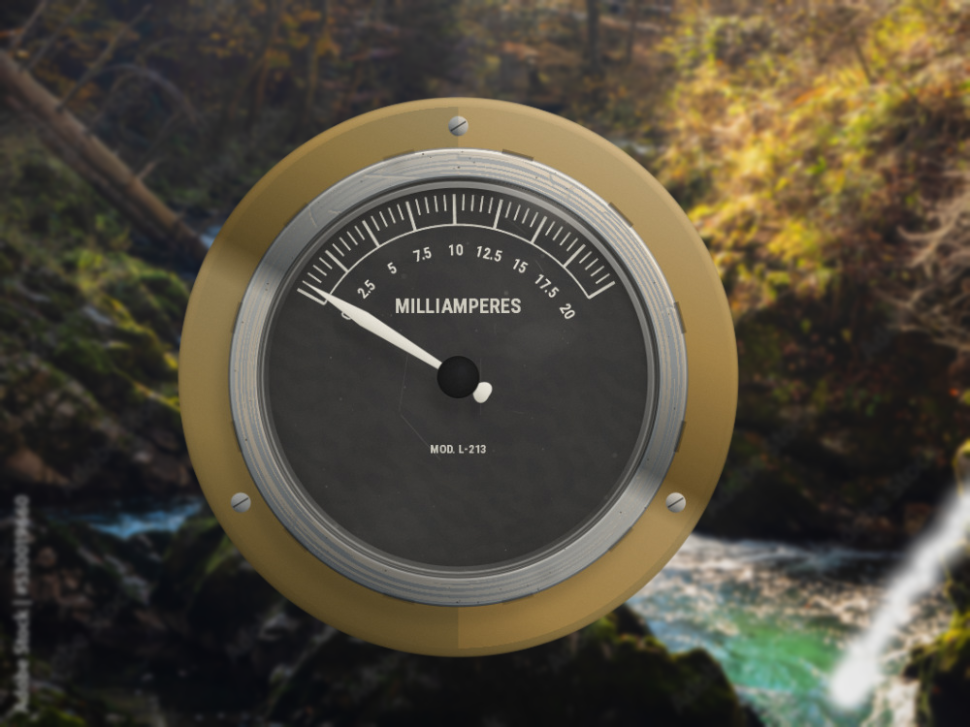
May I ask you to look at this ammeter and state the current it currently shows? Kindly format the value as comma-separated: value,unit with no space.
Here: 0.5,mA
